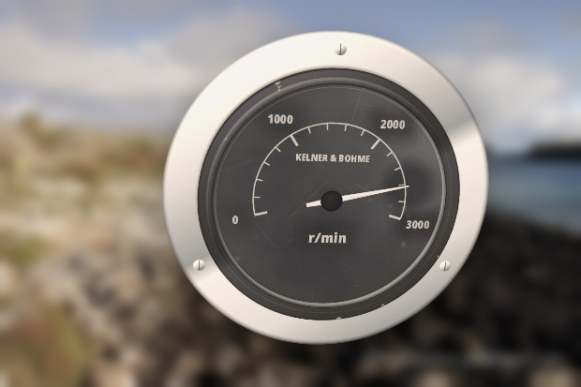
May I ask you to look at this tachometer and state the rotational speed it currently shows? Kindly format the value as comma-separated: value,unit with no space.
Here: 2600,rpm
